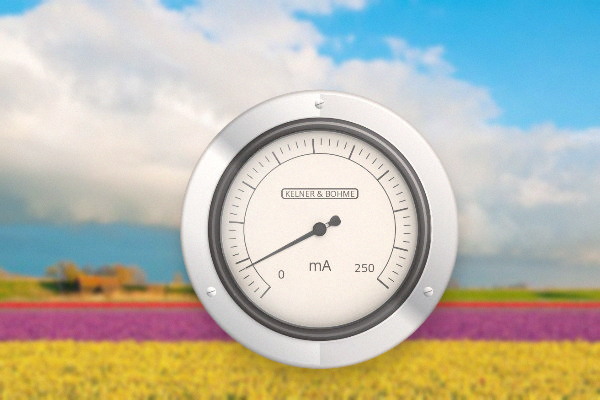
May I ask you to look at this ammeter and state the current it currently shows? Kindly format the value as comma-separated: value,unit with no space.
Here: 20,mA
